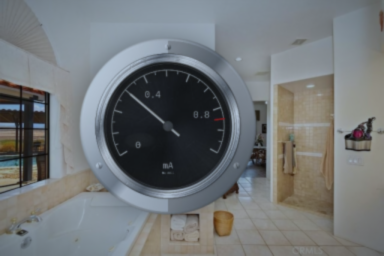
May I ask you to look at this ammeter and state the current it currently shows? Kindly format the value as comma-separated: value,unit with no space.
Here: 0.3,mA
